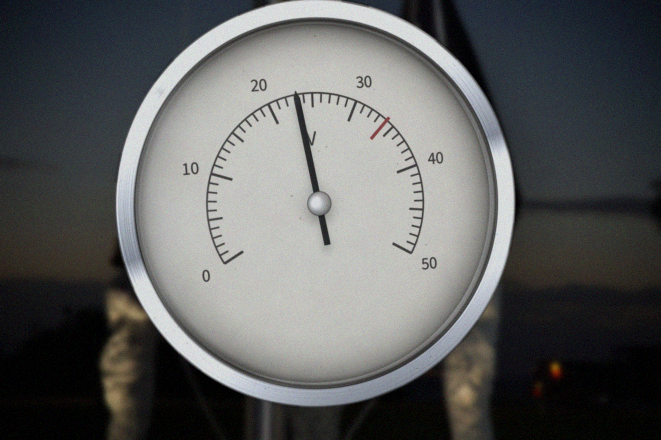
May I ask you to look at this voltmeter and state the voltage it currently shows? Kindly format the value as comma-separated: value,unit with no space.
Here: 23,V
